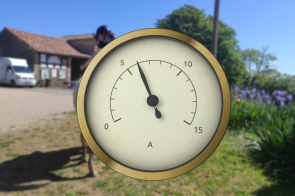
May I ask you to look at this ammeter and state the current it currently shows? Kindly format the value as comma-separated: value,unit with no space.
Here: 6,A
